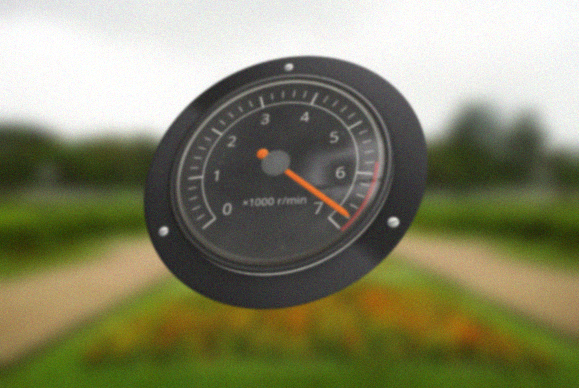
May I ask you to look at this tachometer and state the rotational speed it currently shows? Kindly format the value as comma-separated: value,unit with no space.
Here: 6800,rpm
